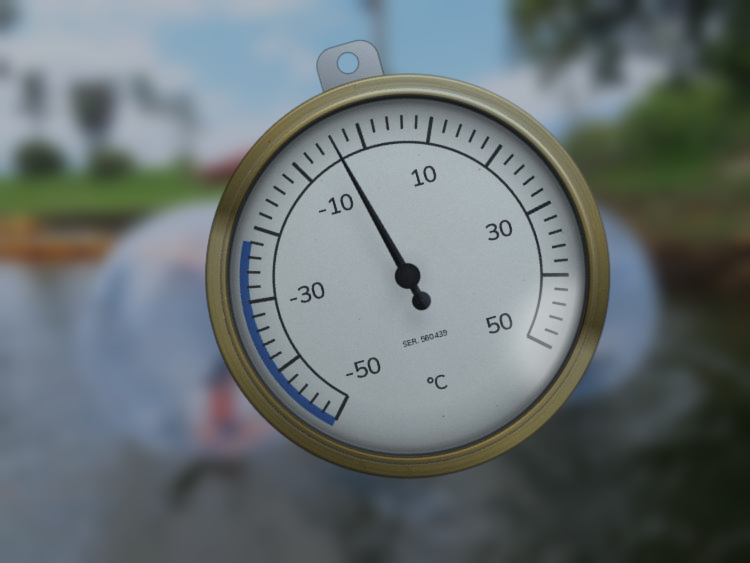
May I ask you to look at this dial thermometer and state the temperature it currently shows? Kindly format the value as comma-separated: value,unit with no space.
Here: -4,°C
